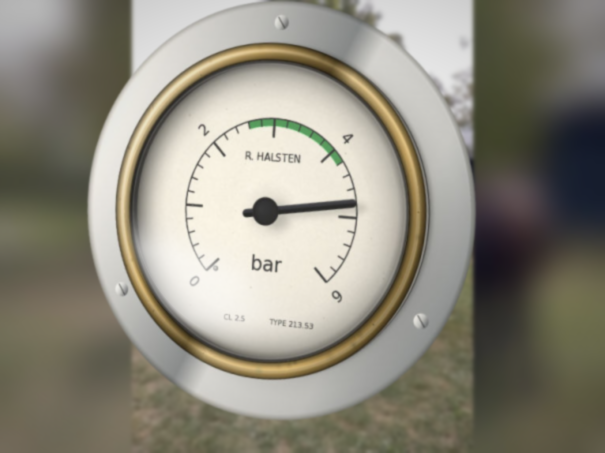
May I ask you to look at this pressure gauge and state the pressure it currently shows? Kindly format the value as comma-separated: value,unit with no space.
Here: 4.8,bar
